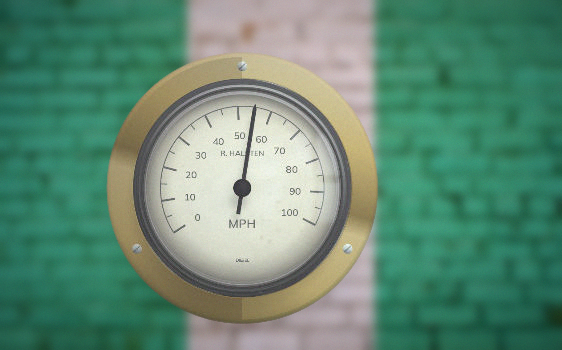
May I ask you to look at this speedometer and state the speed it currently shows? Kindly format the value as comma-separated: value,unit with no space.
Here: 55,mph
